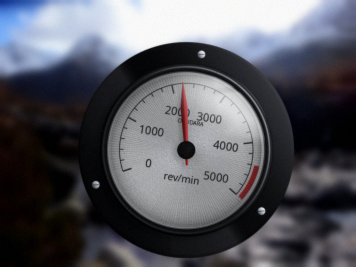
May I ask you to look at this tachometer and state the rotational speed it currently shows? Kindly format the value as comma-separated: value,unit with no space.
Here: 2200,rpm
